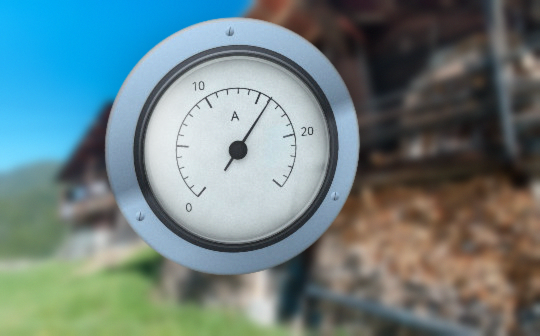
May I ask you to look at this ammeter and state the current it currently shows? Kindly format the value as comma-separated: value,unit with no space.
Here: 16,A
